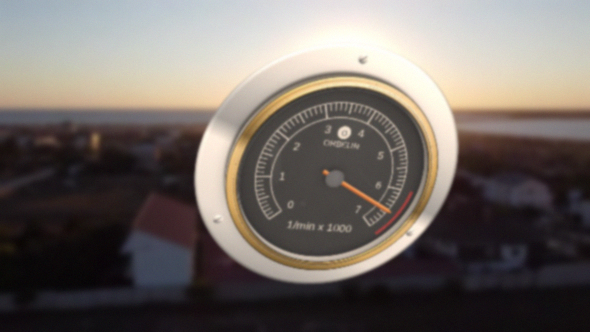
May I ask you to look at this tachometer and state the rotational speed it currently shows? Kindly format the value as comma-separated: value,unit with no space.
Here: 6500,rpm
